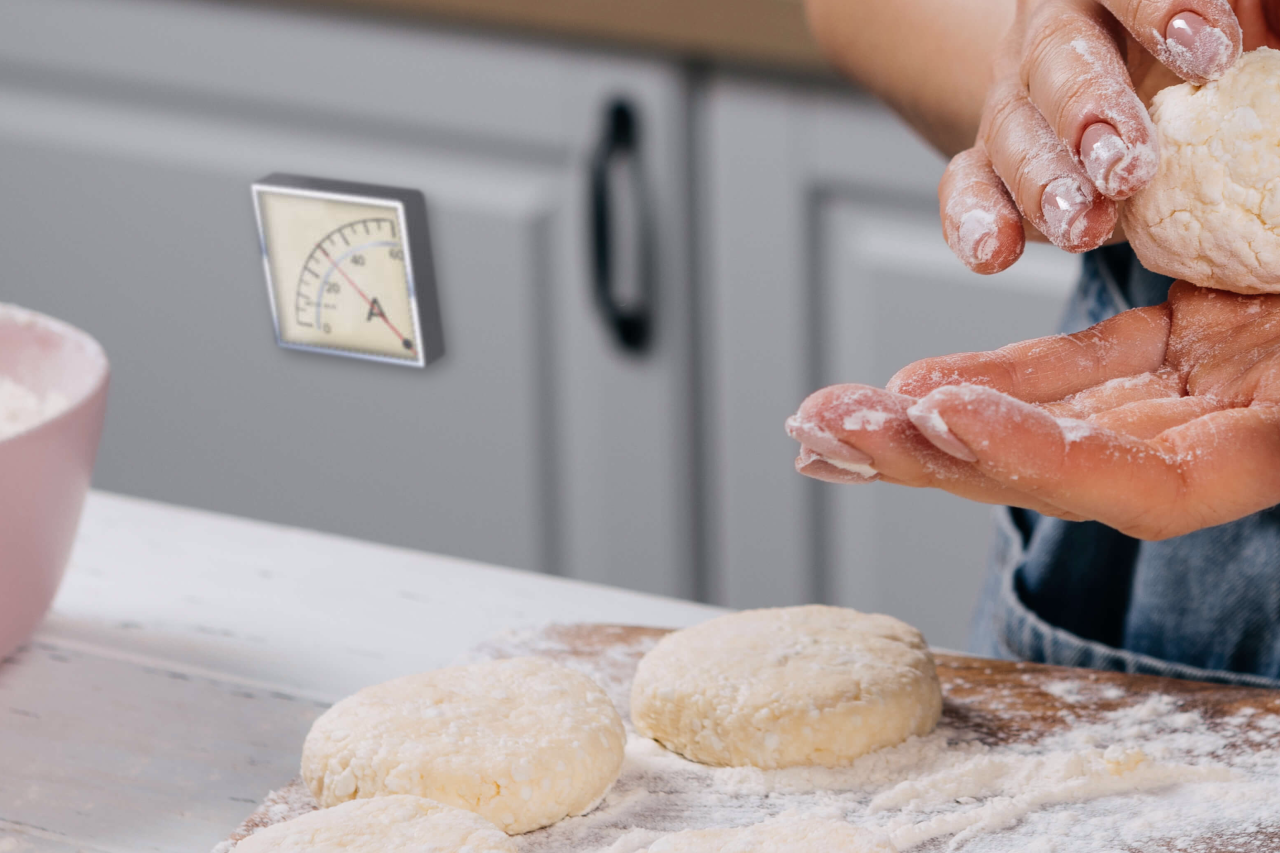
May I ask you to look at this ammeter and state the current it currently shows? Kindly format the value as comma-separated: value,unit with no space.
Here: 30,A
